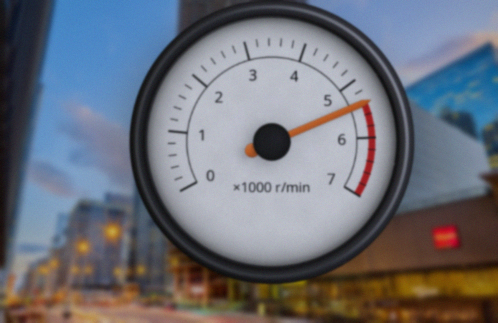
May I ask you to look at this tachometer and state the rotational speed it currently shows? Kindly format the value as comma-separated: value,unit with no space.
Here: 5400,rpm
